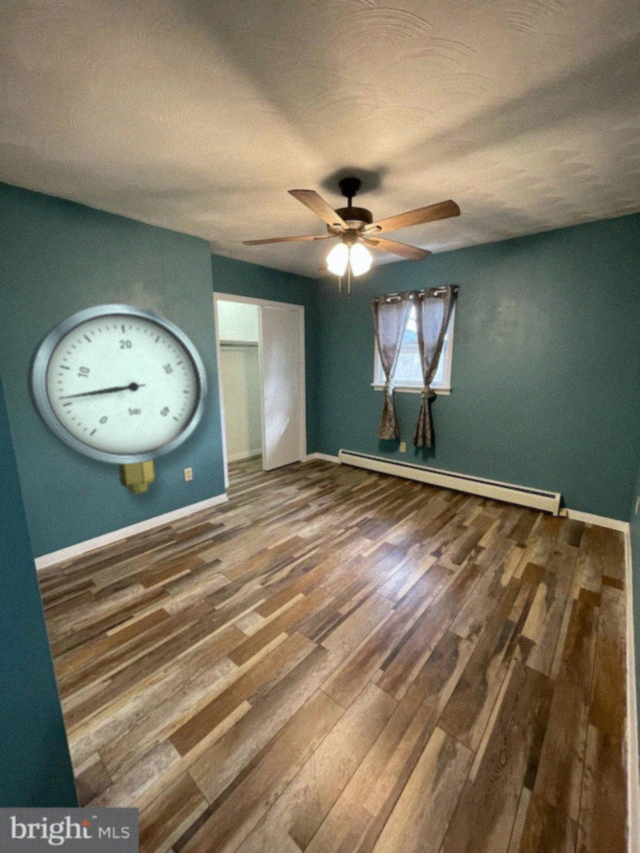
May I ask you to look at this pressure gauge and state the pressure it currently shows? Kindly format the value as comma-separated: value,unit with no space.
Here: 6,bar
